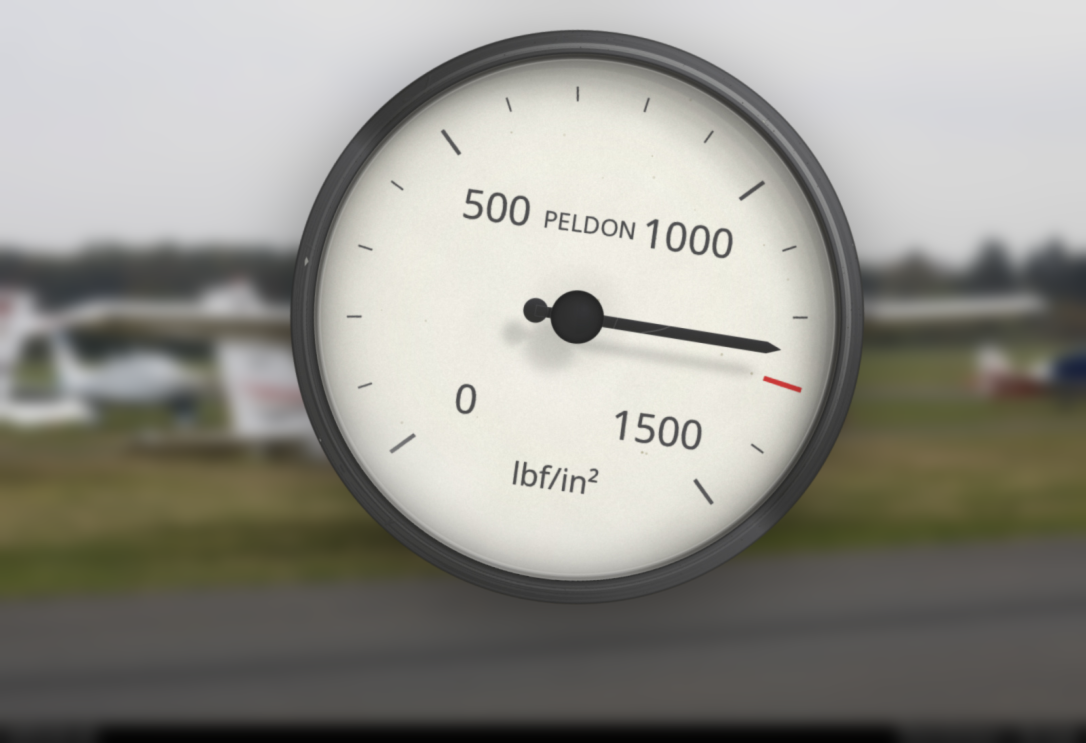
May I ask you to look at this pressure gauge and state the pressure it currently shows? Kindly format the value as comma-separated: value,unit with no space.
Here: 1250,psi
